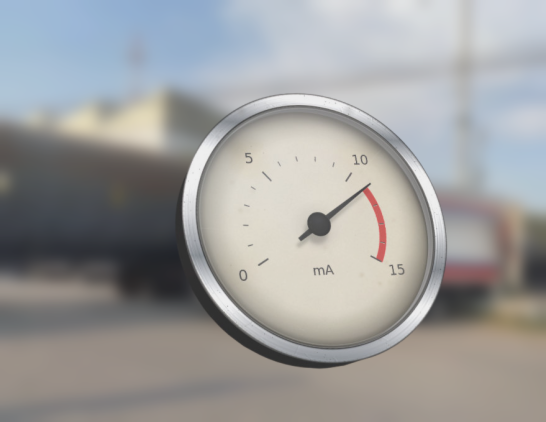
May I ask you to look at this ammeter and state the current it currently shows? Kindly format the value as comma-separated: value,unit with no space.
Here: 11,mA
